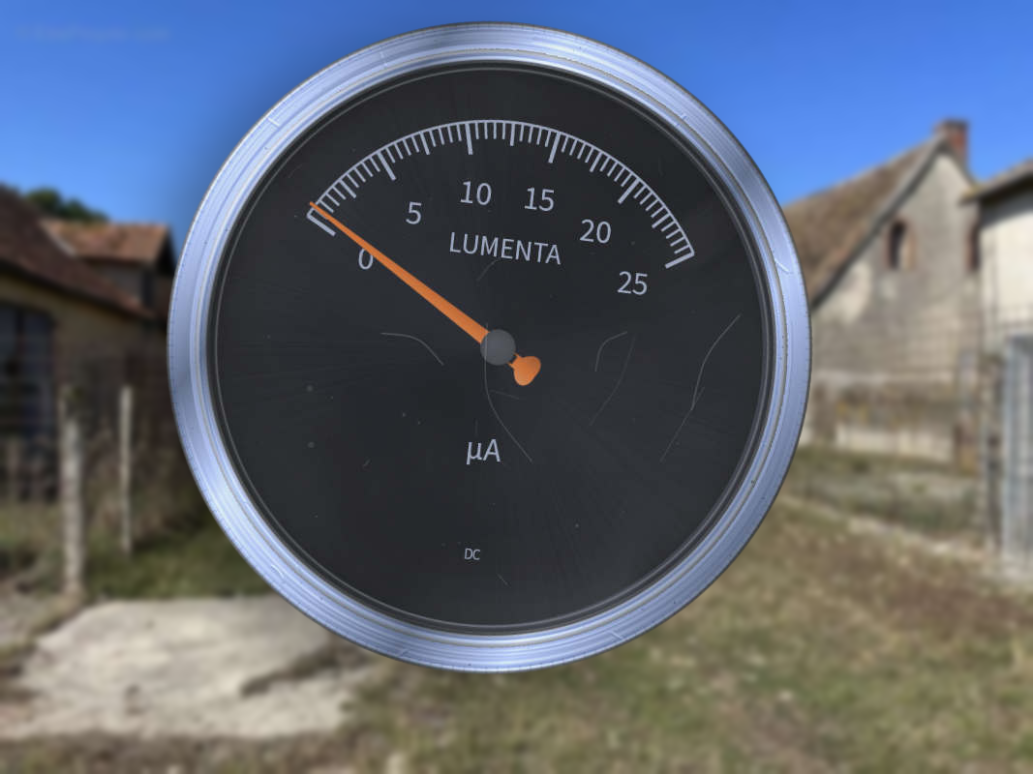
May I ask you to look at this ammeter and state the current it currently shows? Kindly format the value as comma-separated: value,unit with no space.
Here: 0.5,µA
